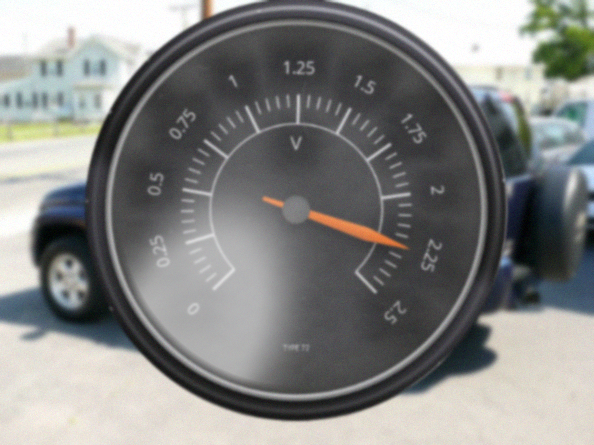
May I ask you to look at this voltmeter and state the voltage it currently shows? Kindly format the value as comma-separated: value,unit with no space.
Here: 2.25,V
